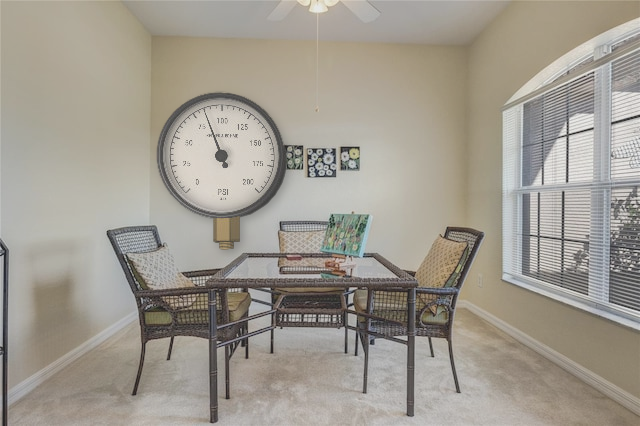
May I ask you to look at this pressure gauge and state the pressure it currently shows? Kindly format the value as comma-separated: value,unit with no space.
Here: 85,psi
